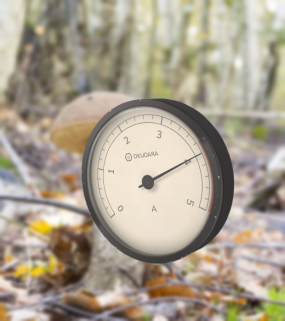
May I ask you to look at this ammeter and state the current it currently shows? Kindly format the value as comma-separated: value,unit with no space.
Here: 4,A
